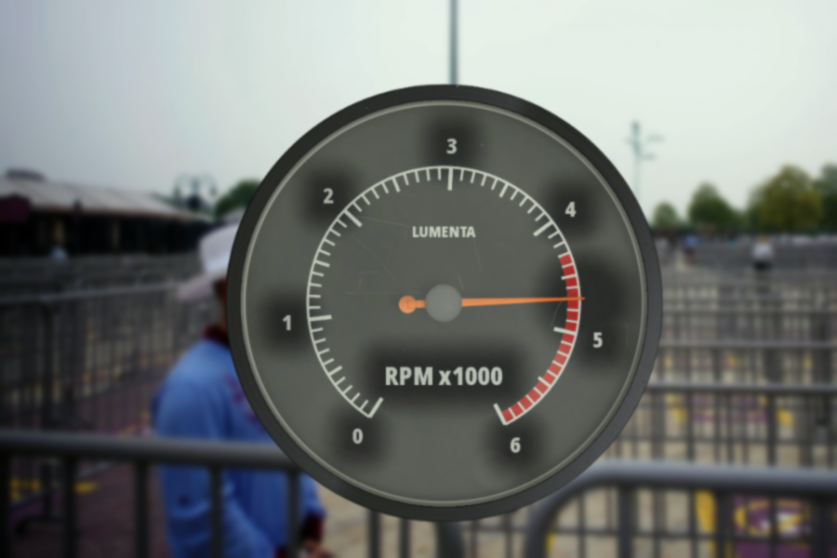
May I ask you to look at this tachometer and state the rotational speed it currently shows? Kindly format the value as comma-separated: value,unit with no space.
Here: 4700,rpm
